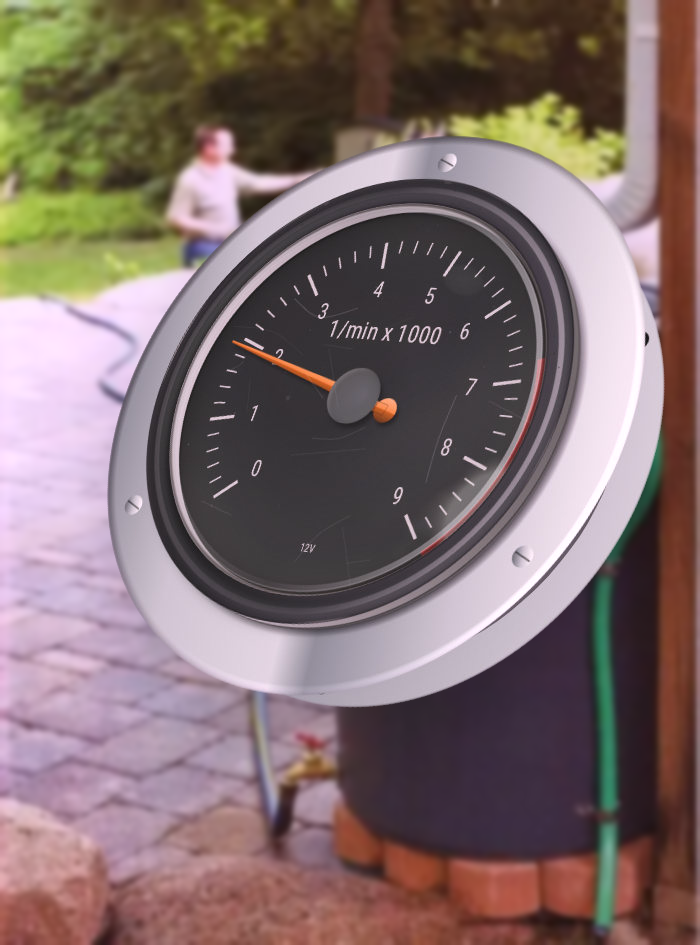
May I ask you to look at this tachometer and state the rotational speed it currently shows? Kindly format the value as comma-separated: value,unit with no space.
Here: 1900,rpm
